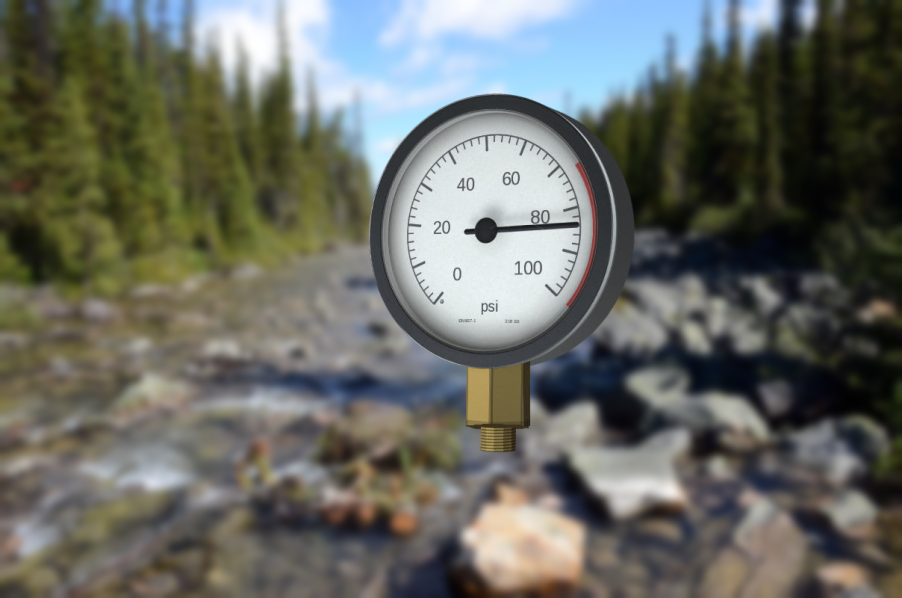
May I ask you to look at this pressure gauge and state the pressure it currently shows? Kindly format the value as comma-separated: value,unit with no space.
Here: 84,psi
